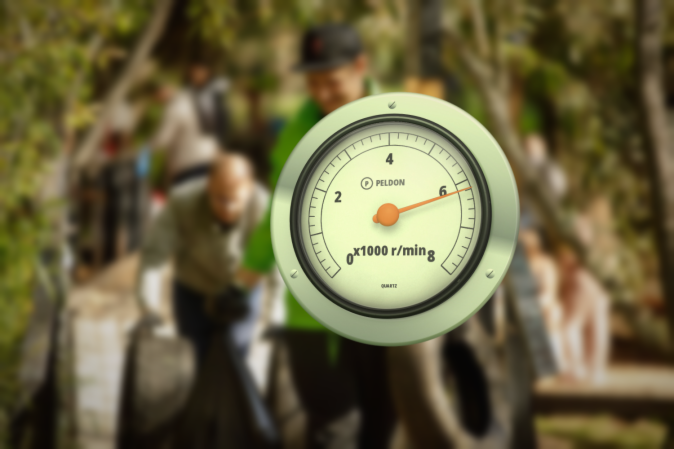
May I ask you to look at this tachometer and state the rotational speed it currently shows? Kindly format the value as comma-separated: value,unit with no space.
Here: 6200,rpm
